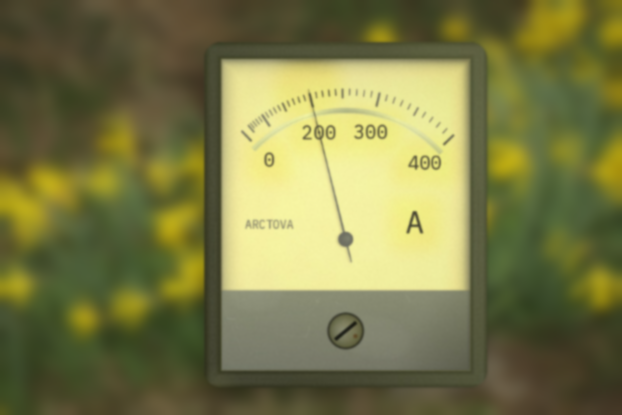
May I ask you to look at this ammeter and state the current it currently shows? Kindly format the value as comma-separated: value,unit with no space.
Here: 200,A
